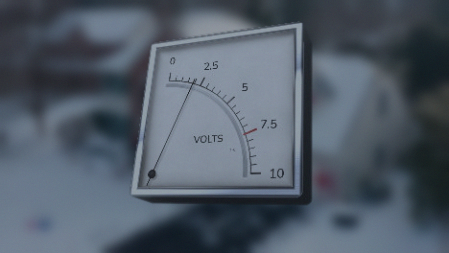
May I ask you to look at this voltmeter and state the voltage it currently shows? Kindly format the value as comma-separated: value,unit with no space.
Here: 2,V
